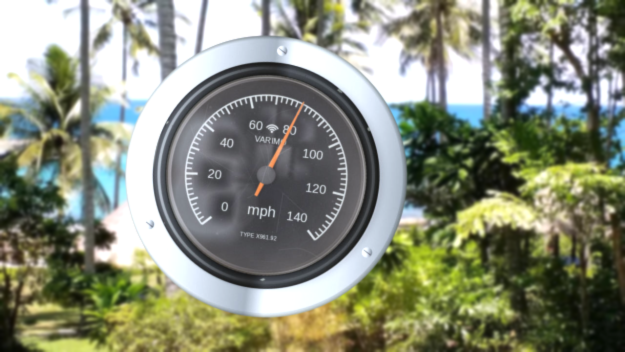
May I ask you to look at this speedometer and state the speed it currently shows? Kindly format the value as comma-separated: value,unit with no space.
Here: 80,mph
